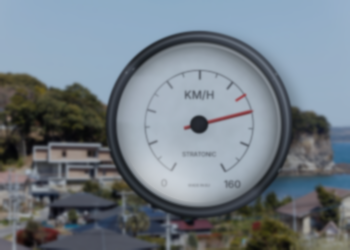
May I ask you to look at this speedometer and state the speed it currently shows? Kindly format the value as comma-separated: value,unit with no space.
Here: 120,km/h
